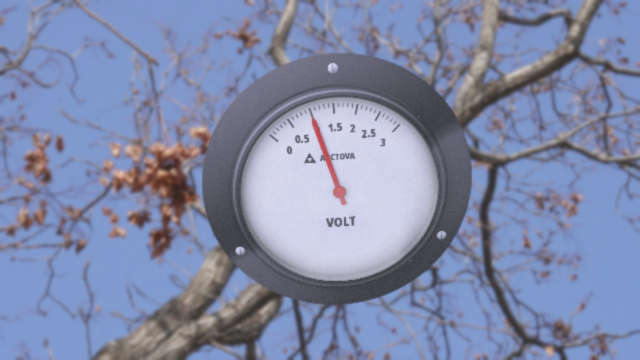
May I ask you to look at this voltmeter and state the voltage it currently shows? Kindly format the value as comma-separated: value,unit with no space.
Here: 1,V
